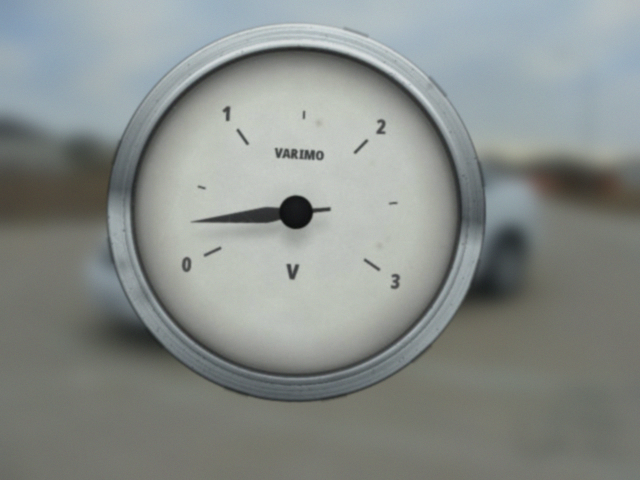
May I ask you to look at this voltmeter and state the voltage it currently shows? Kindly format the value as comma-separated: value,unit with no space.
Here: 0.25,V
